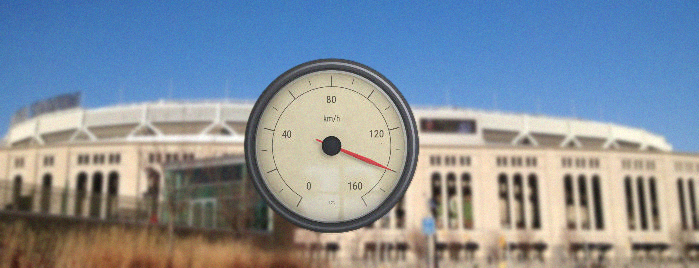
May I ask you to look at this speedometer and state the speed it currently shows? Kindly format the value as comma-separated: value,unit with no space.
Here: 140,km/h
